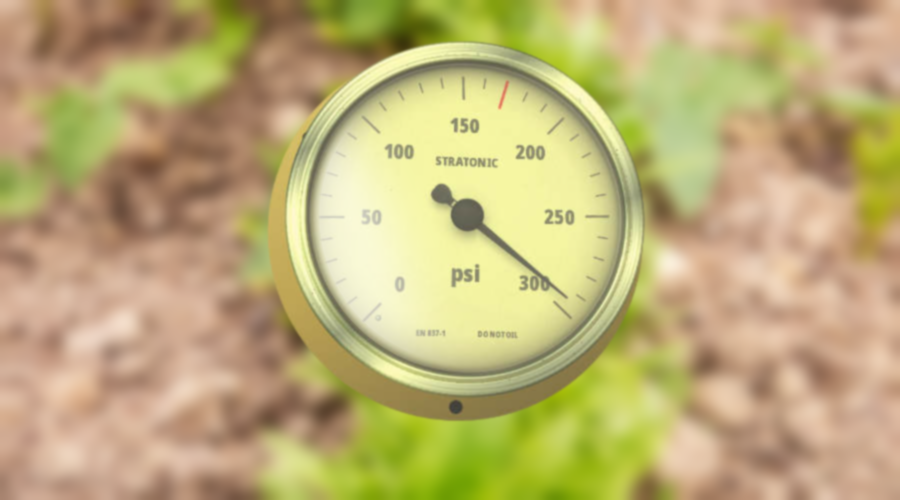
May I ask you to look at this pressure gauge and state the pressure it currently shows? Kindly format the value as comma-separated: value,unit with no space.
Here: 295,psi
